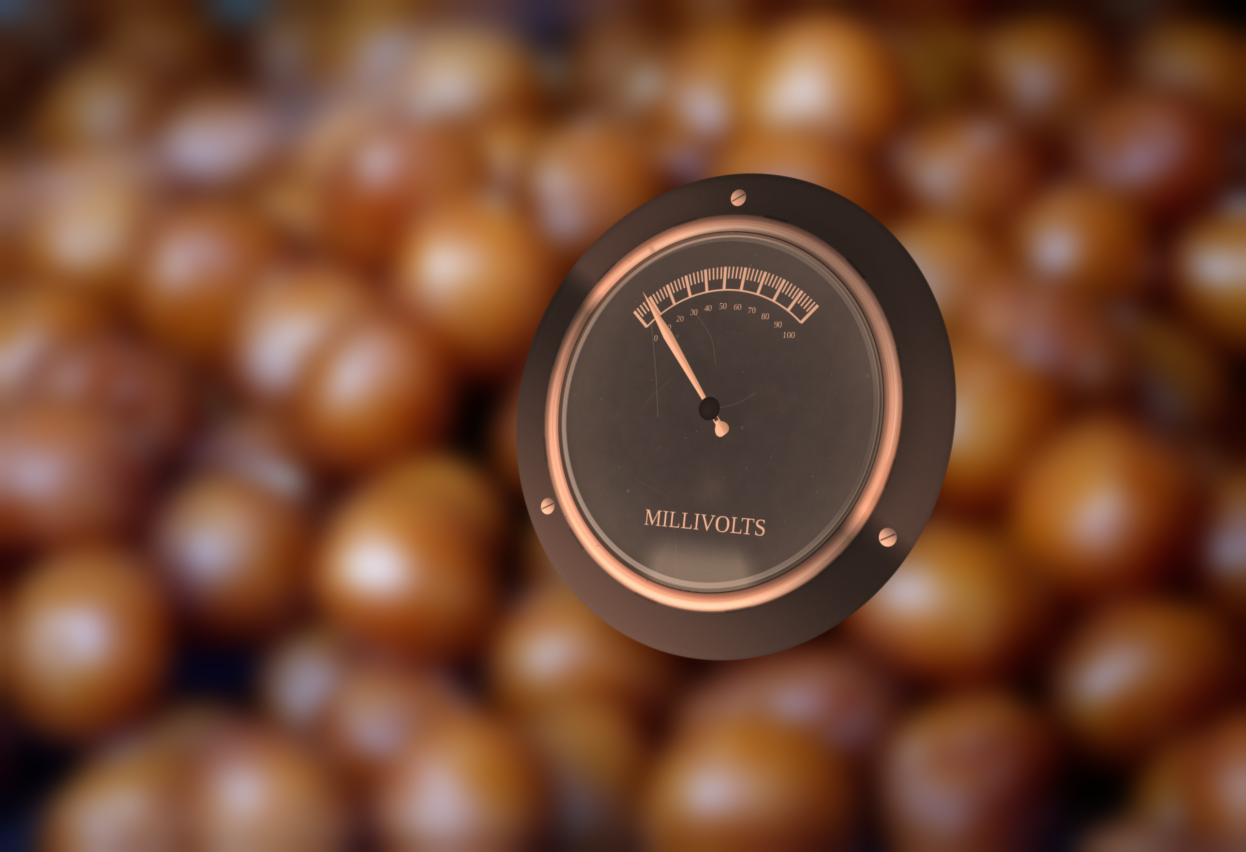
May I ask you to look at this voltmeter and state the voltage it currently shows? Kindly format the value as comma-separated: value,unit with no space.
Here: 10,mV
